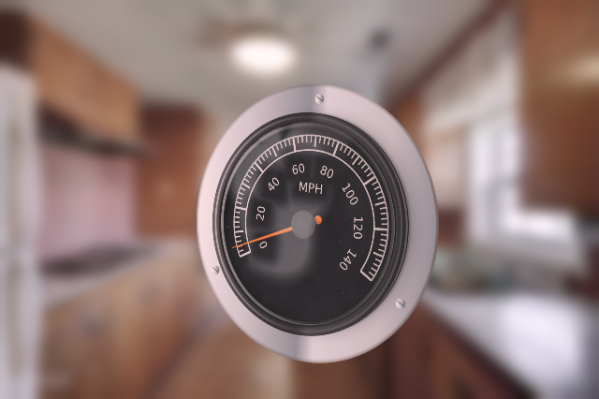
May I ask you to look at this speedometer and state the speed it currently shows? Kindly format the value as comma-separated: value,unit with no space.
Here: 4,mph
